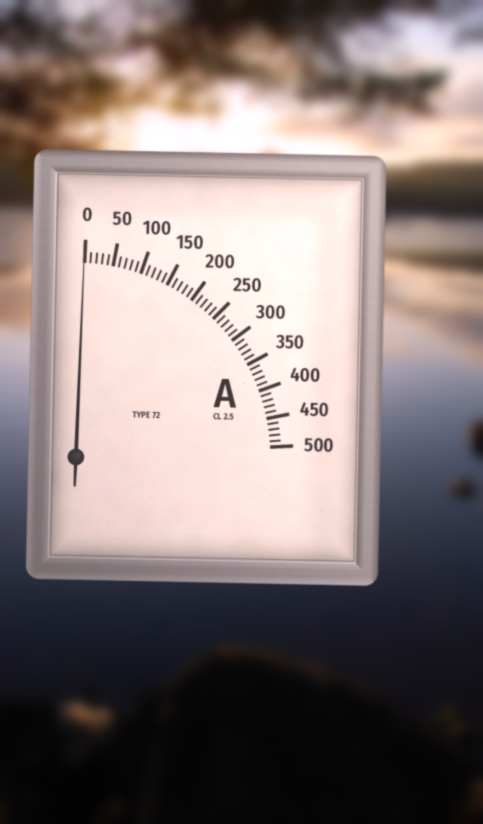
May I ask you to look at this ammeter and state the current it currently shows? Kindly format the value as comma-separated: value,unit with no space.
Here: 0,A
